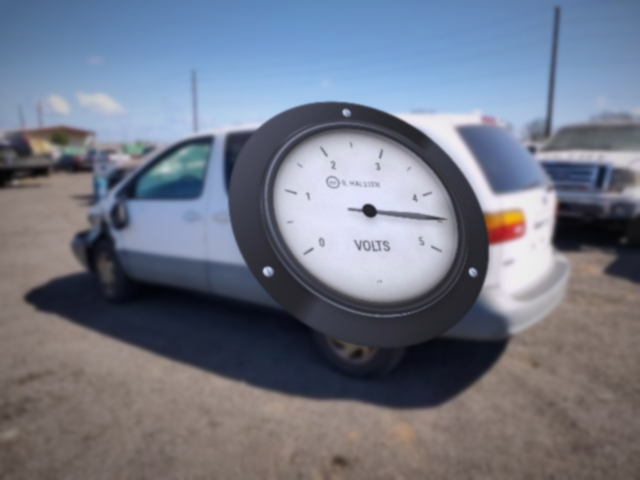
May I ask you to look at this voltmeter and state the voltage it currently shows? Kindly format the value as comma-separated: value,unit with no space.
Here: 4.5,V
